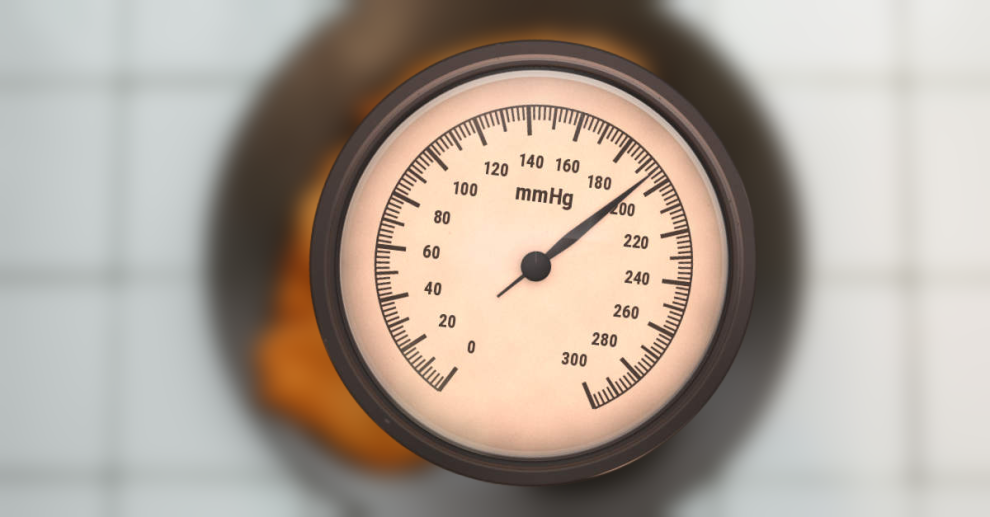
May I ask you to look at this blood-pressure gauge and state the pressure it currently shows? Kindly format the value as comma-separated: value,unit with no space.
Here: 194,mmHg
